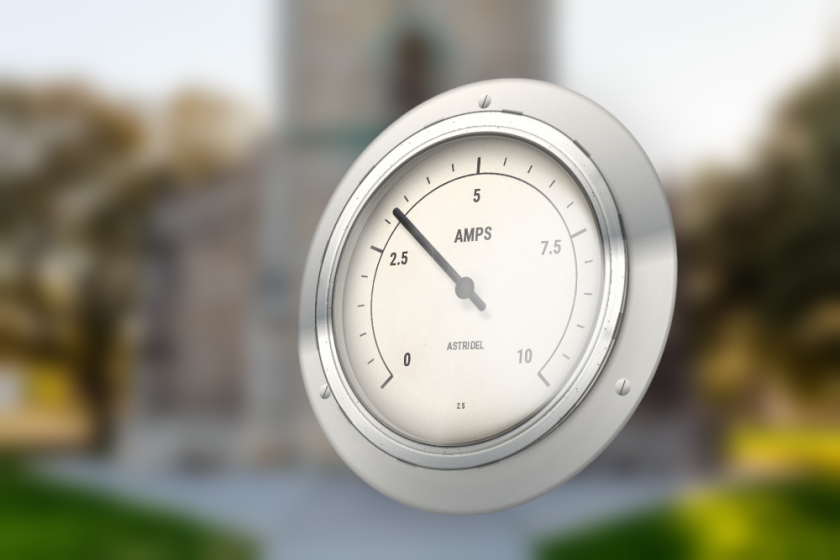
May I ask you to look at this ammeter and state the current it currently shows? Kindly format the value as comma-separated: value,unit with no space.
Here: 3.25,A
